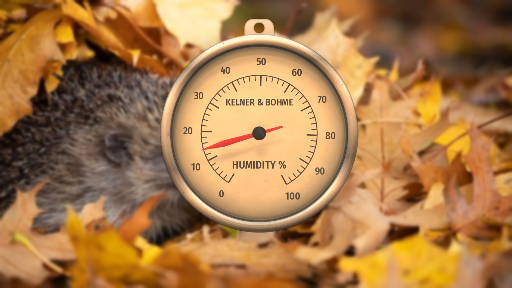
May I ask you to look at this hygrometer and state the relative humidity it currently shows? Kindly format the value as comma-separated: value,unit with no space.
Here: 14,%
